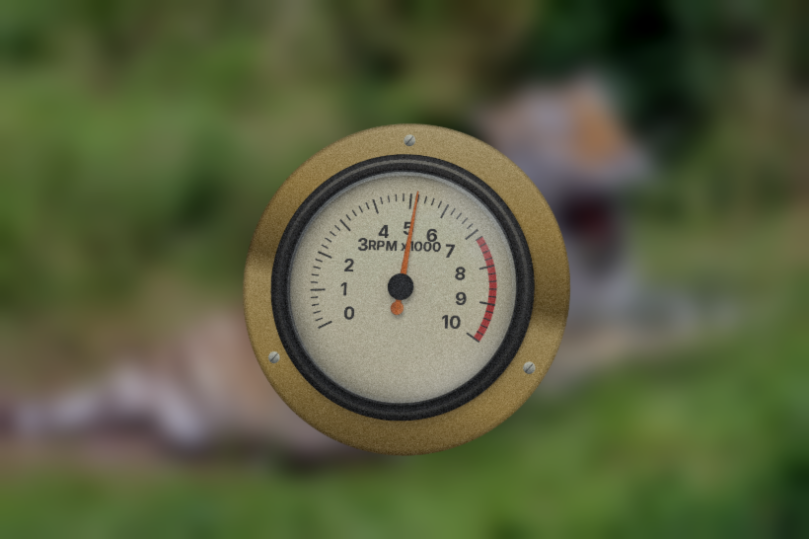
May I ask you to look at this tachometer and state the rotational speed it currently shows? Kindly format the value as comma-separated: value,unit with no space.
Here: 5200,rpm
